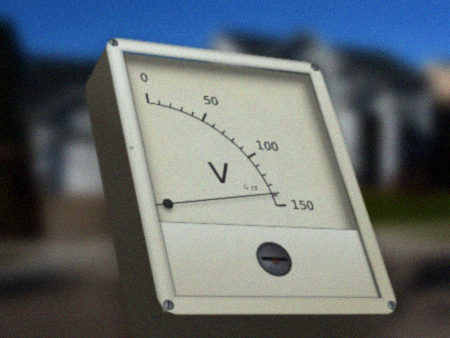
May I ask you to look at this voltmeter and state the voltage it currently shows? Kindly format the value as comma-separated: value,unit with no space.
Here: 140,V
